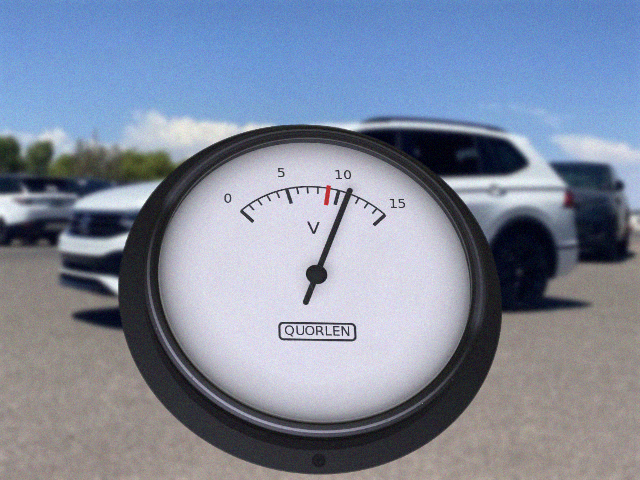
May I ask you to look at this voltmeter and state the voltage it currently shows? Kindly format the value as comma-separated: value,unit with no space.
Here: 11,V
